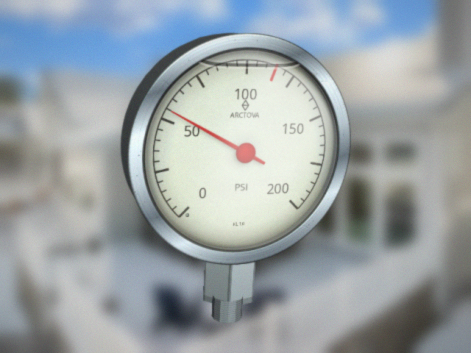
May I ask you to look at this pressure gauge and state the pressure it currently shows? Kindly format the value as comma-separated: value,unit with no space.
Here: 55,psi
